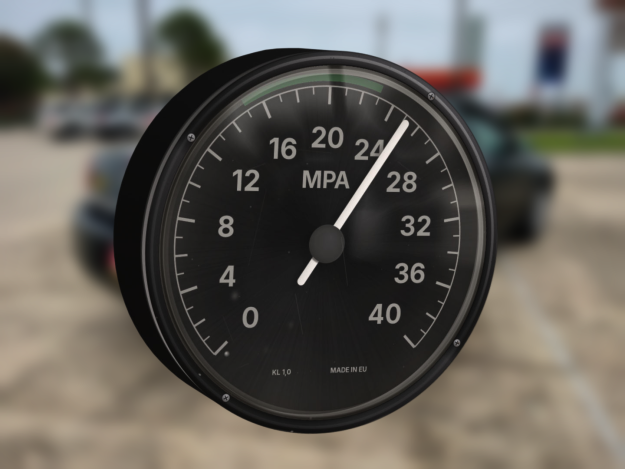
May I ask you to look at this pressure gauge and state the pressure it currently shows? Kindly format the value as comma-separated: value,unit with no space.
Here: 25,MPa
